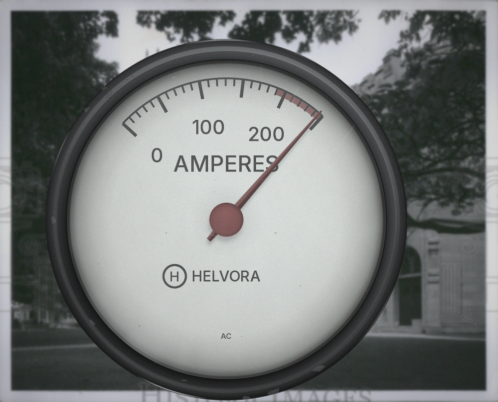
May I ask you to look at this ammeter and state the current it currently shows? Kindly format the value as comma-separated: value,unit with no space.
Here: 245,A
